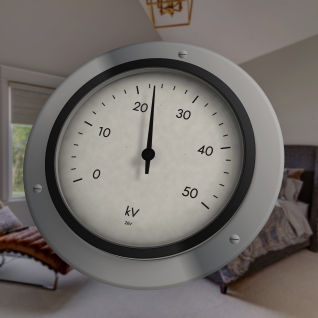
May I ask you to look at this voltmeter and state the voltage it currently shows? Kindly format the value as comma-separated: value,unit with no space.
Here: 23,kV
